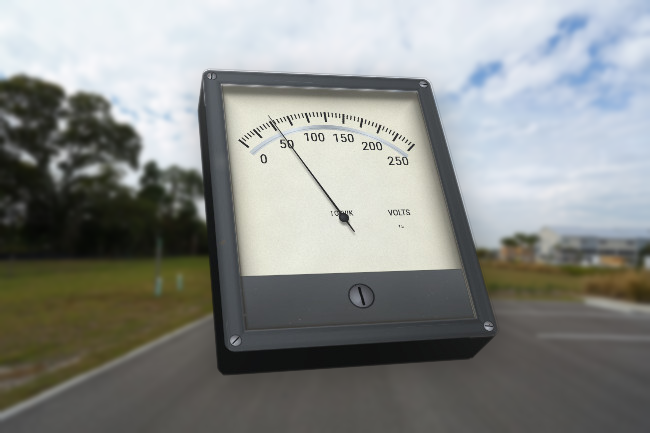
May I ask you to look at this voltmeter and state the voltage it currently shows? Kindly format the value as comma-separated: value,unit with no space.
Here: 50,V
